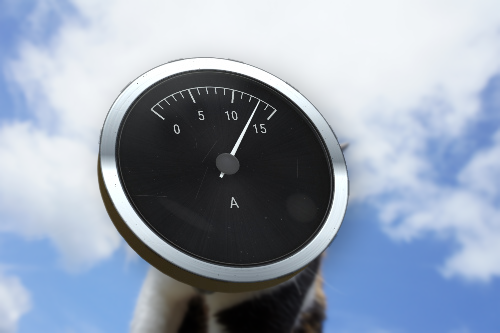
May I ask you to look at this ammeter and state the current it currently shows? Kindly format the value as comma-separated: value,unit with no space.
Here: 13,A
